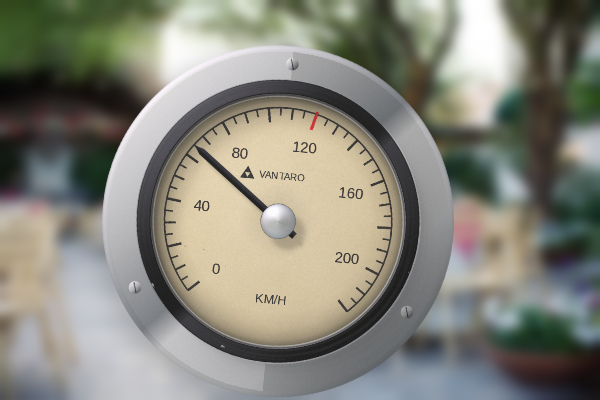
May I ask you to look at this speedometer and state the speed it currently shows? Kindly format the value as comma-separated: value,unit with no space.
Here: 65,km/h
